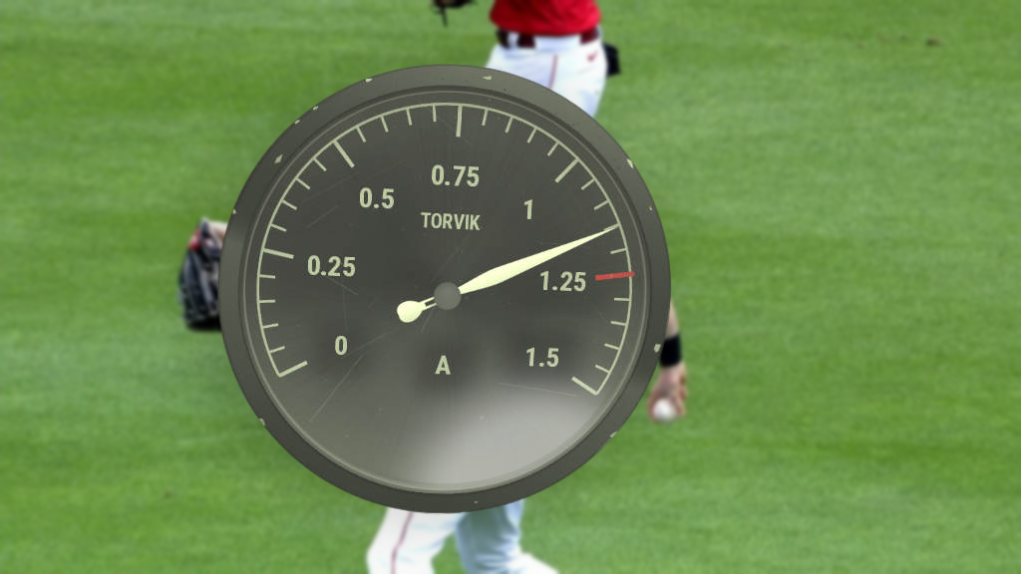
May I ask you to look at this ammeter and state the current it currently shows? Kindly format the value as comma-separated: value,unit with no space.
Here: 1.15,A
